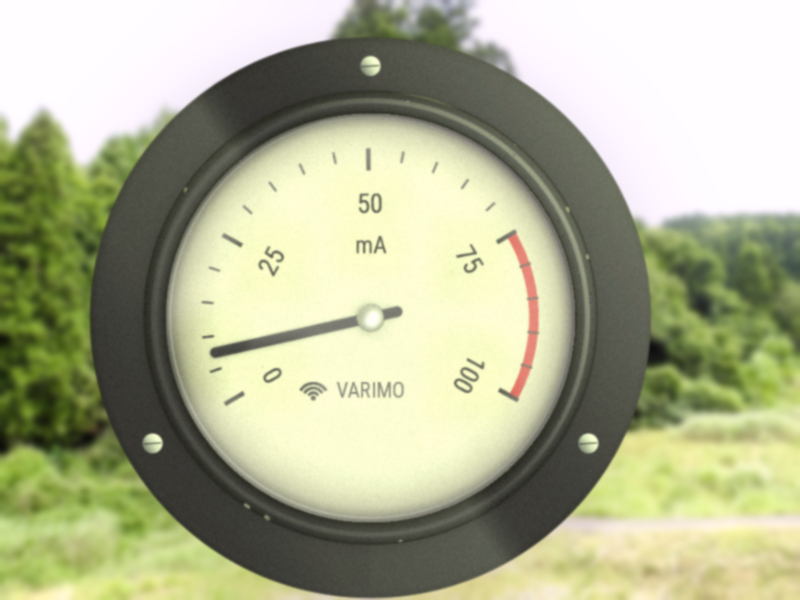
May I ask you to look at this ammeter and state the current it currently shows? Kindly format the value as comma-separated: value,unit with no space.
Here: 7.5,mA
